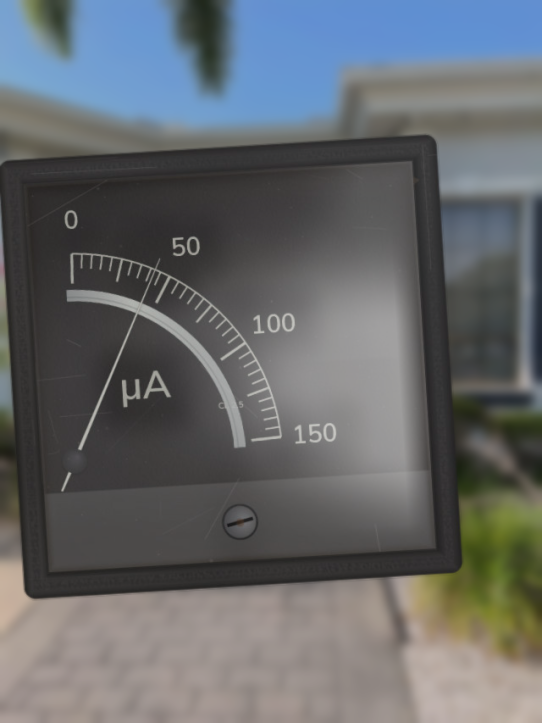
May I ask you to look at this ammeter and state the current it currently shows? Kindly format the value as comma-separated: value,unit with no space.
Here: 42.5,µA
